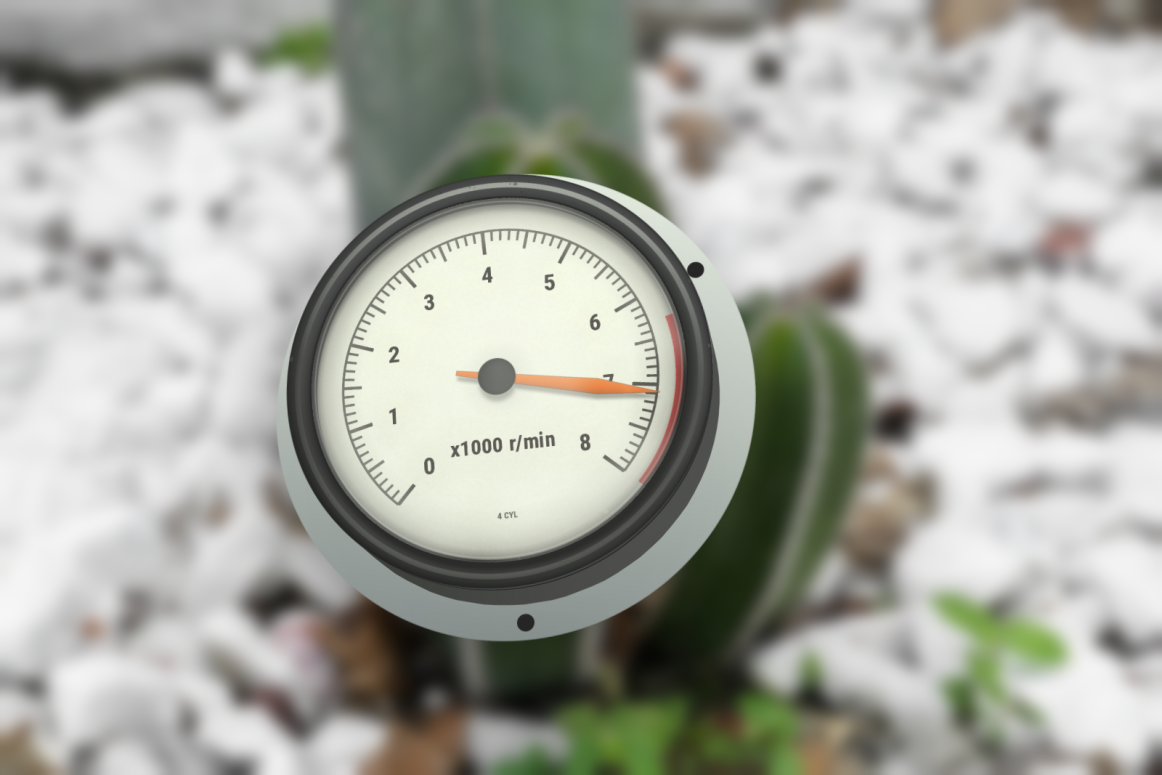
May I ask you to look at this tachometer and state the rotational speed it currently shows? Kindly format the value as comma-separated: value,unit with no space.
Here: 7100,rpm
